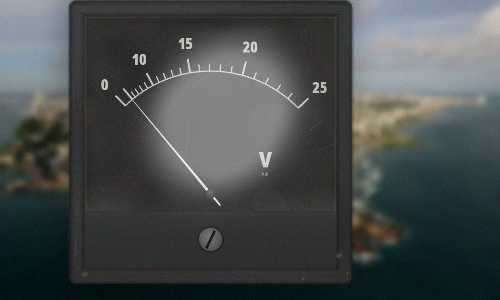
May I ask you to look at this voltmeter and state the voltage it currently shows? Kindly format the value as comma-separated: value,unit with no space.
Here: 5,V
